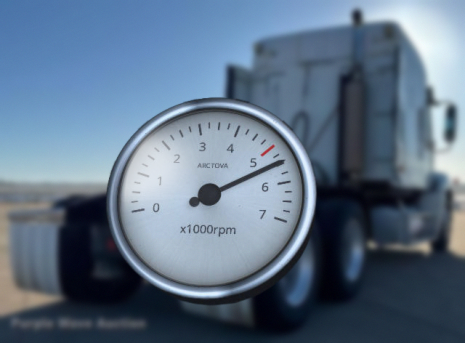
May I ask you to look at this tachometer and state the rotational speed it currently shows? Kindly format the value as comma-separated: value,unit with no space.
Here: 5500,rpm
